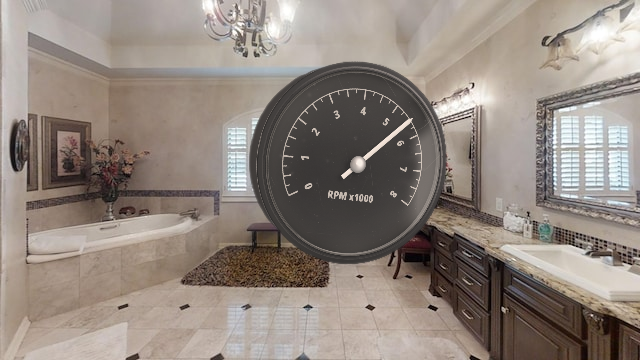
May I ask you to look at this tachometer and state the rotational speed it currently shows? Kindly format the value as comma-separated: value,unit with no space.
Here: 5500,rpm
